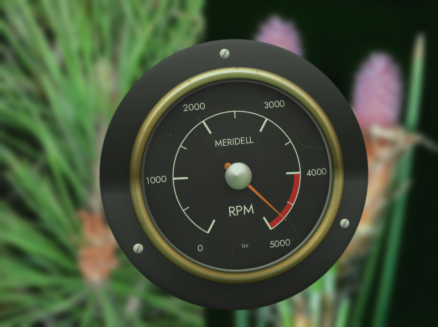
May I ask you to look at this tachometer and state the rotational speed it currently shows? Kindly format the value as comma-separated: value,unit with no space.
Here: 4750,rpm
